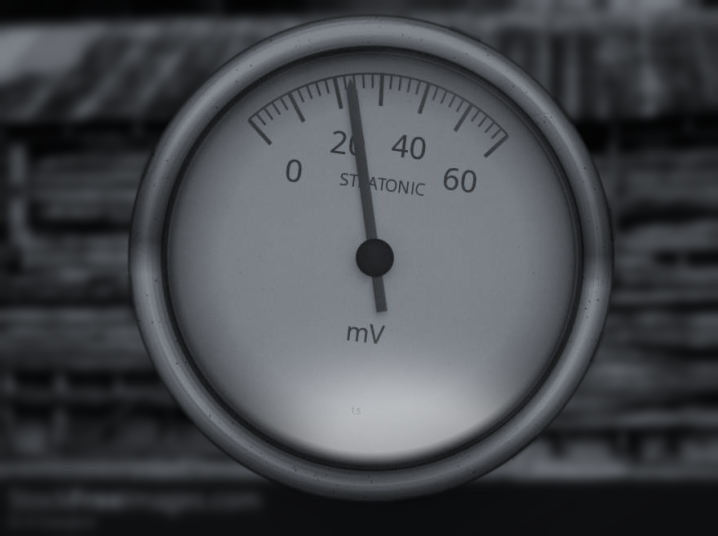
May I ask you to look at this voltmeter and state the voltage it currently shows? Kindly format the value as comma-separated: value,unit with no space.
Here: 23,mV
